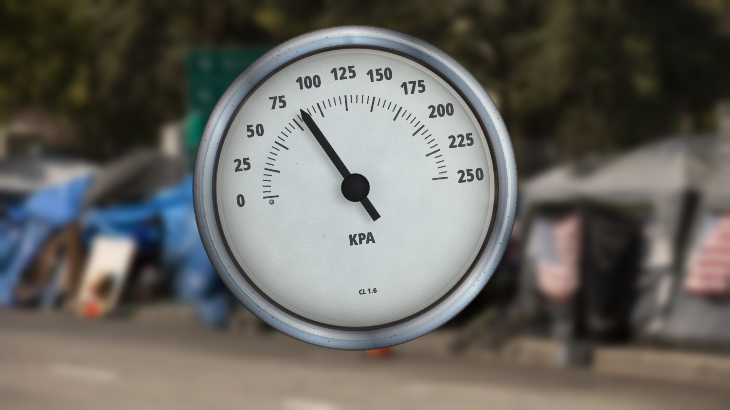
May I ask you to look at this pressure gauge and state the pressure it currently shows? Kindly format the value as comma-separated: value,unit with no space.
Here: 85,kPa
